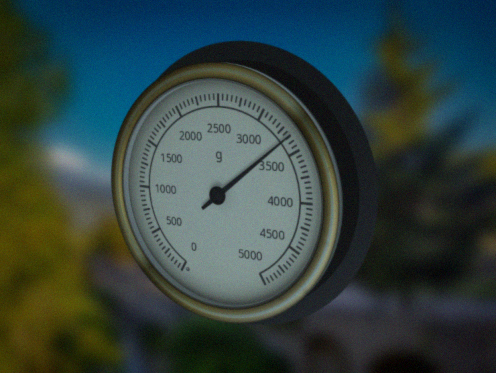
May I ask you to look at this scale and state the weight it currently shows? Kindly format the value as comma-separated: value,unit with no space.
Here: 3350,g
